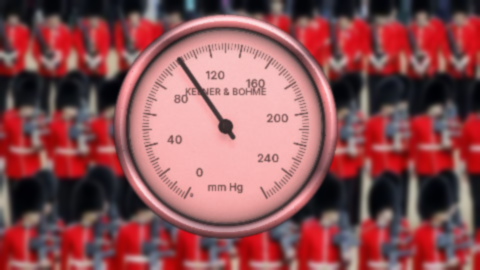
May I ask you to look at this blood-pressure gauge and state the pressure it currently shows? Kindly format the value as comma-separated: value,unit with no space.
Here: 100,mmHg
